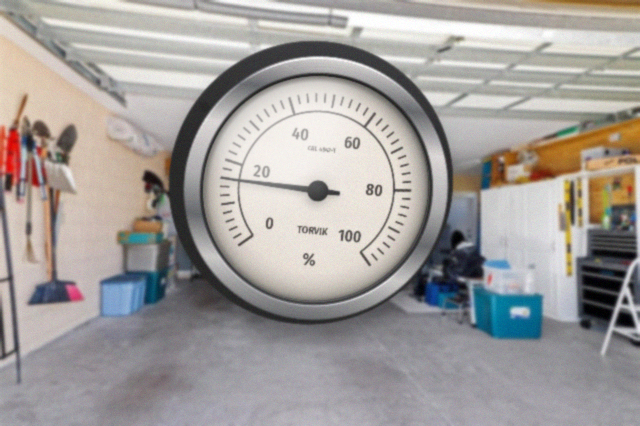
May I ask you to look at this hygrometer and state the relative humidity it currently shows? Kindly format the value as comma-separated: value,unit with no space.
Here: 16,%
